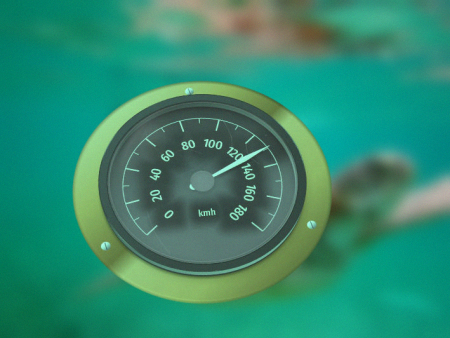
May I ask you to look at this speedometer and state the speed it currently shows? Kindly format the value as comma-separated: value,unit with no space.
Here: 130,km/h
